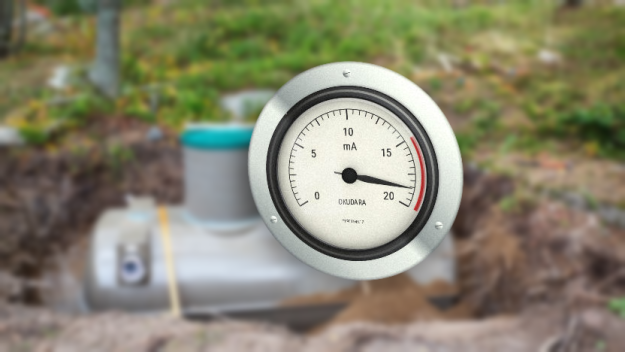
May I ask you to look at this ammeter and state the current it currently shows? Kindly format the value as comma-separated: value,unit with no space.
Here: 18.5,mA
